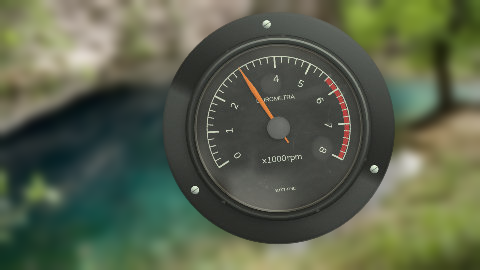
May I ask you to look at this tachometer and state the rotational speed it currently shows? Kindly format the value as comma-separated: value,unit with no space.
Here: 3000,rpm
